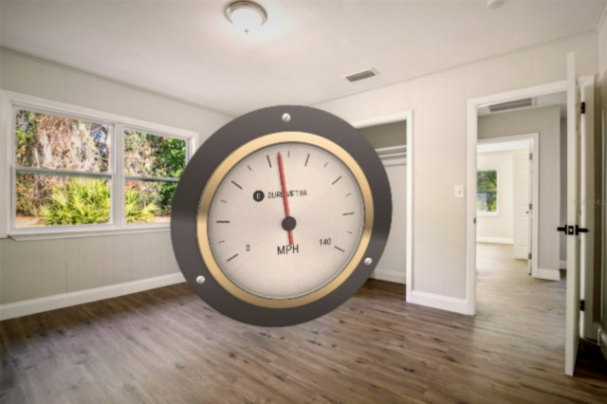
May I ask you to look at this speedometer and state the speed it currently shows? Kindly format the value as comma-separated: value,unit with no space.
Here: 65,mph
